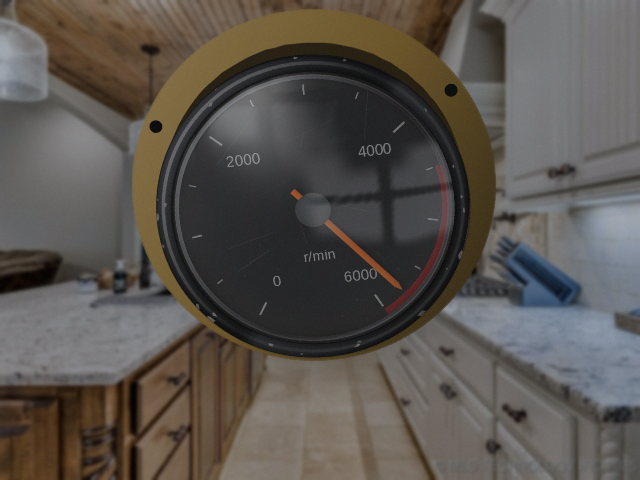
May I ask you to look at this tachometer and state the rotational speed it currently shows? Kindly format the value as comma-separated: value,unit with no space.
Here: 5750,rpm
